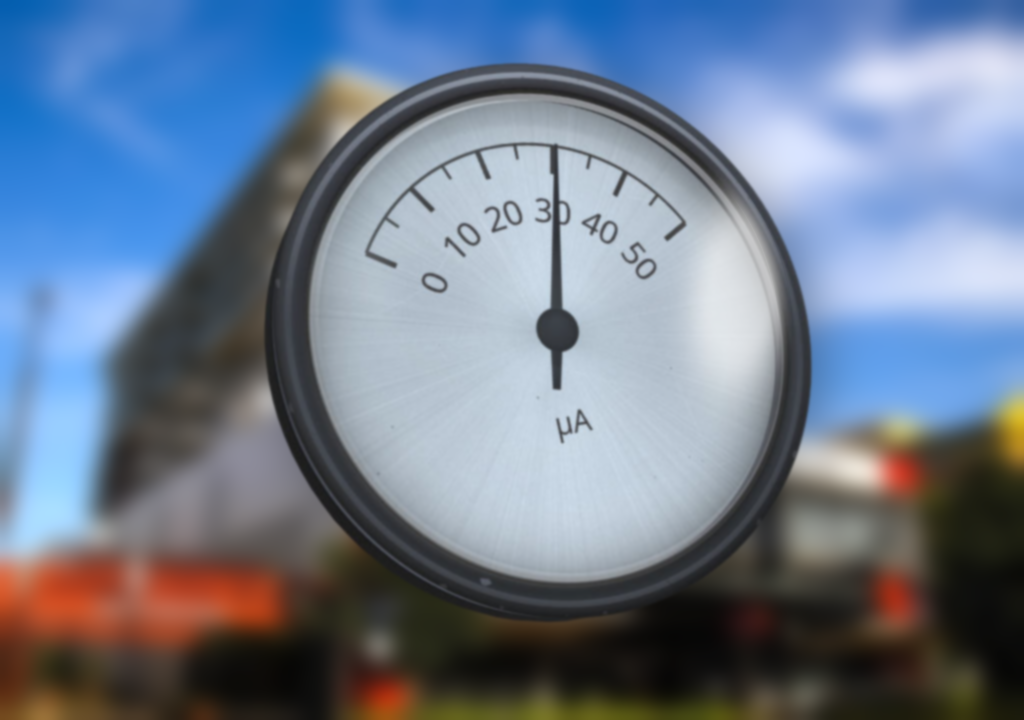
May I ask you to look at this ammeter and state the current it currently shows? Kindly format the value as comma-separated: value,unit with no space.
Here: 30,µA
